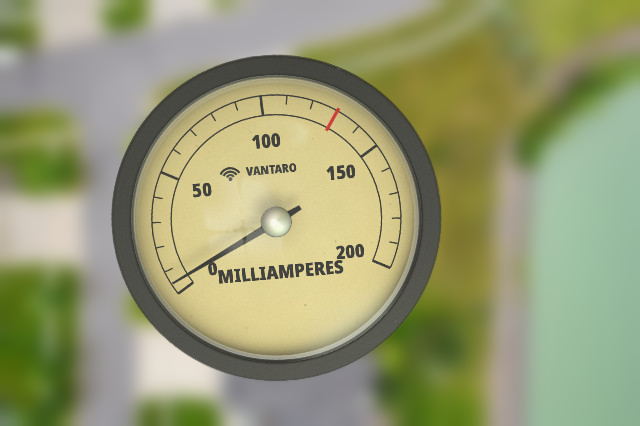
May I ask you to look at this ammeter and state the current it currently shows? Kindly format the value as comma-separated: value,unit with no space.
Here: 5,mA
